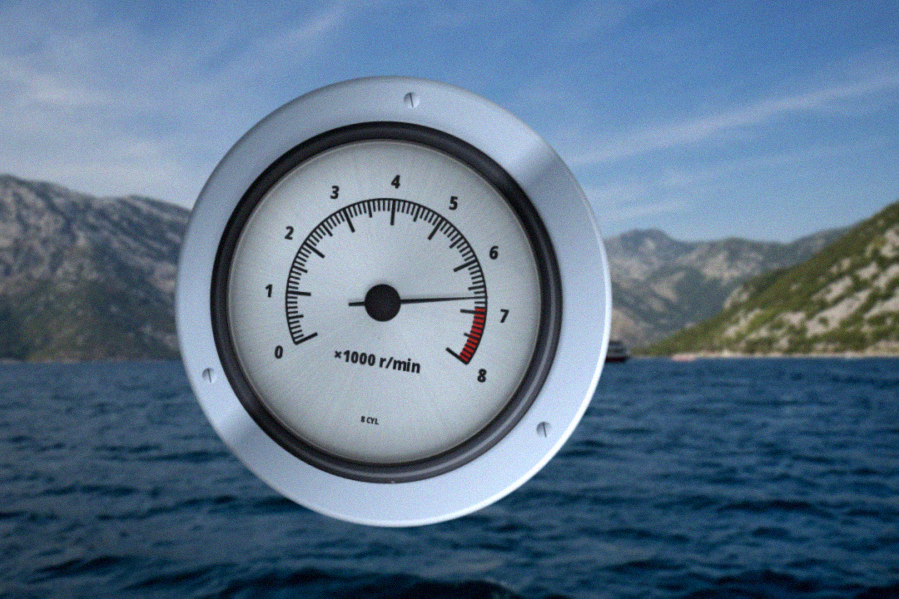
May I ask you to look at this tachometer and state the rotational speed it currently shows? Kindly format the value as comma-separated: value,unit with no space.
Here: 6700,rpm
